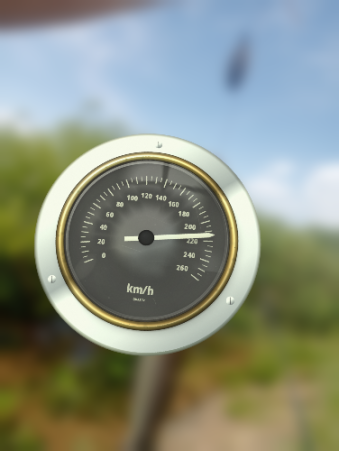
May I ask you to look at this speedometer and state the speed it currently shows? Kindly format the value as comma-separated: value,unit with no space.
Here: 215,km/h
